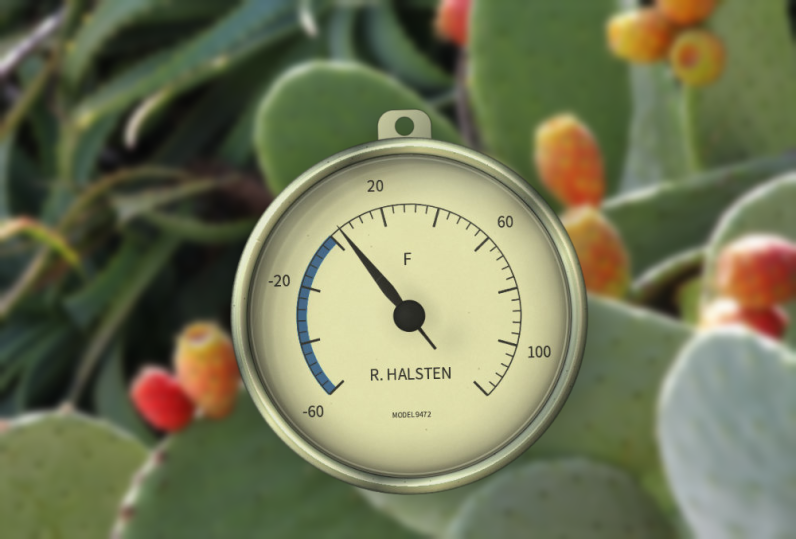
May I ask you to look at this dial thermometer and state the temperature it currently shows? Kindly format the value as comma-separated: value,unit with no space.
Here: 4,°F
